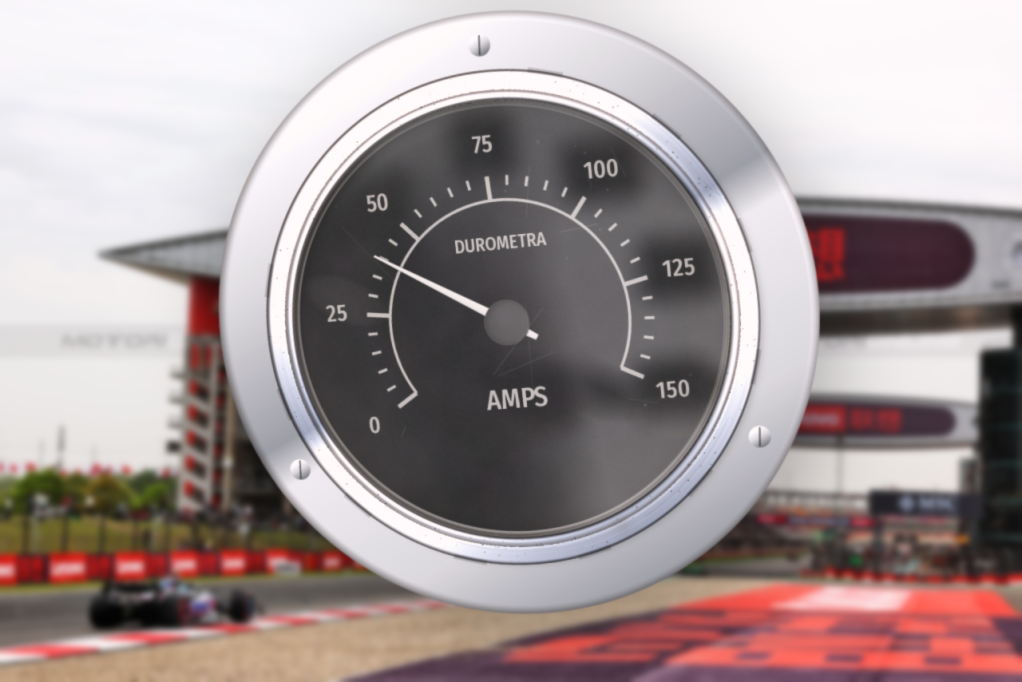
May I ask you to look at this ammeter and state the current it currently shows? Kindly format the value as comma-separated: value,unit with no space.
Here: 40,A
